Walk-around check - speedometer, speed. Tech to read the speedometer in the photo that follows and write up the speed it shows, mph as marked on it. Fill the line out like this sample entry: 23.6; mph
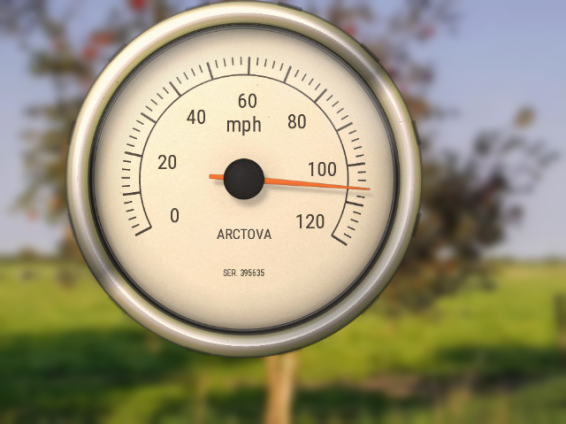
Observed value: 106; mph
